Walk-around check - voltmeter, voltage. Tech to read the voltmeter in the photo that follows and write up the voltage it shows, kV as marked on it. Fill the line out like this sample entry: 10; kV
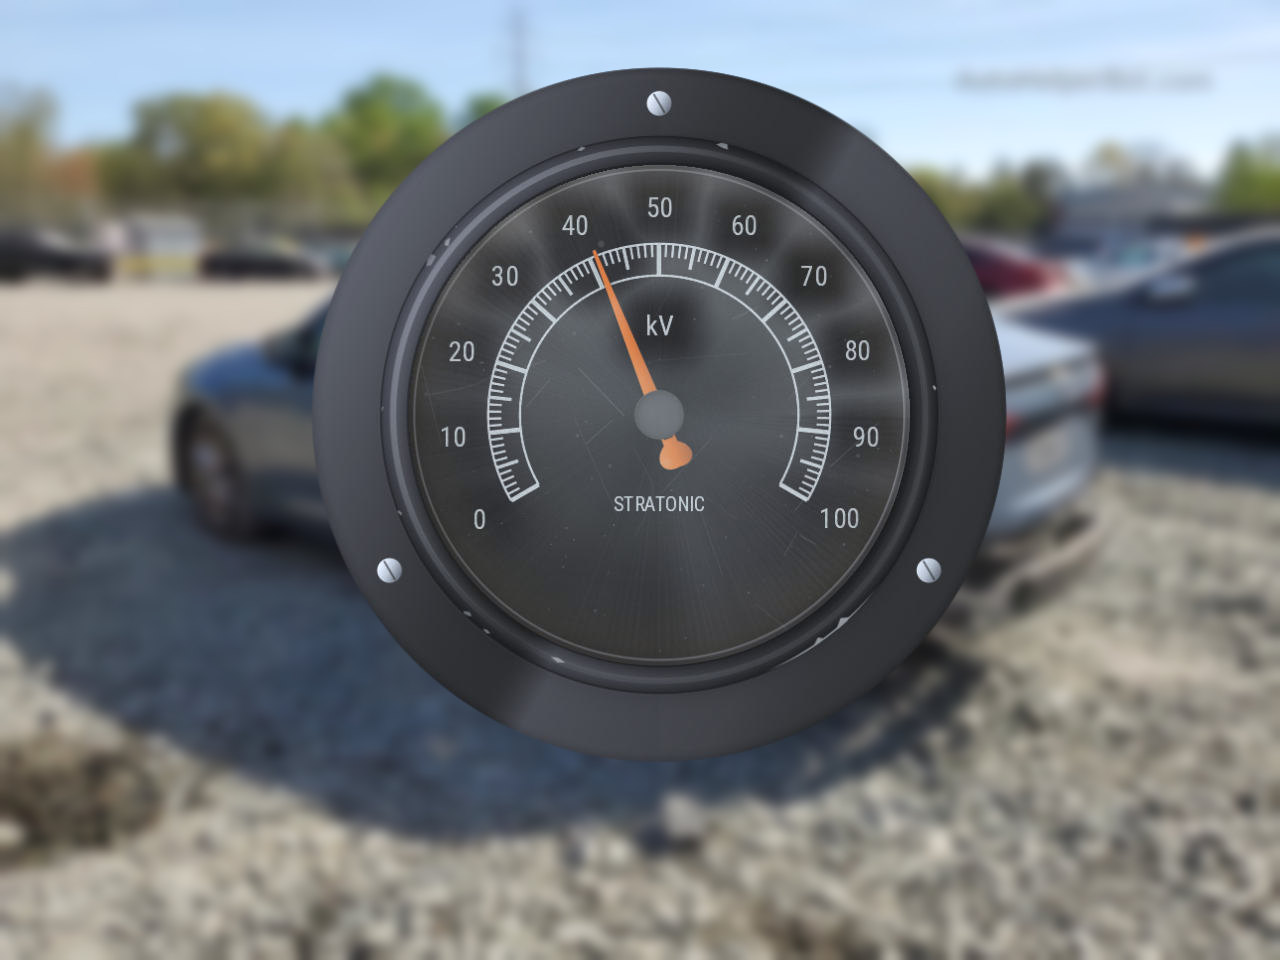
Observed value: 41; kV
